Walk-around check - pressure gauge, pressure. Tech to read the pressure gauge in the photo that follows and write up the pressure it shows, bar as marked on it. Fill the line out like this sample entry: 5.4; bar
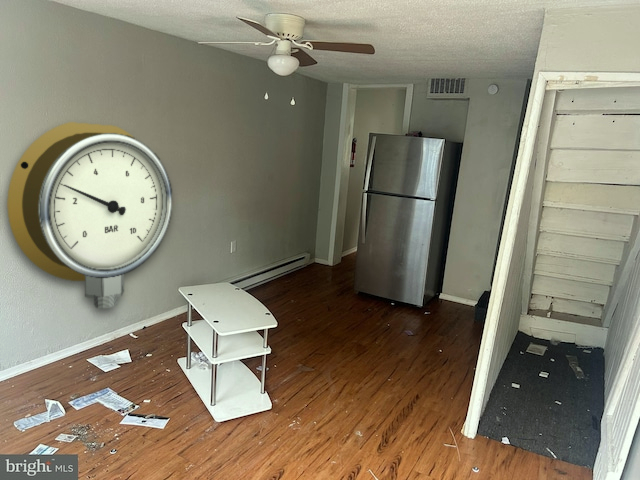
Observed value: 2.5; bar
